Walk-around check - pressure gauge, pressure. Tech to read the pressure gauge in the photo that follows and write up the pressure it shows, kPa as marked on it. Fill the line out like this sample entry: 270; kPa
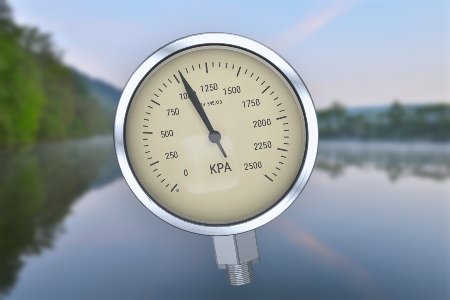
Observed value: 1050; kPa
